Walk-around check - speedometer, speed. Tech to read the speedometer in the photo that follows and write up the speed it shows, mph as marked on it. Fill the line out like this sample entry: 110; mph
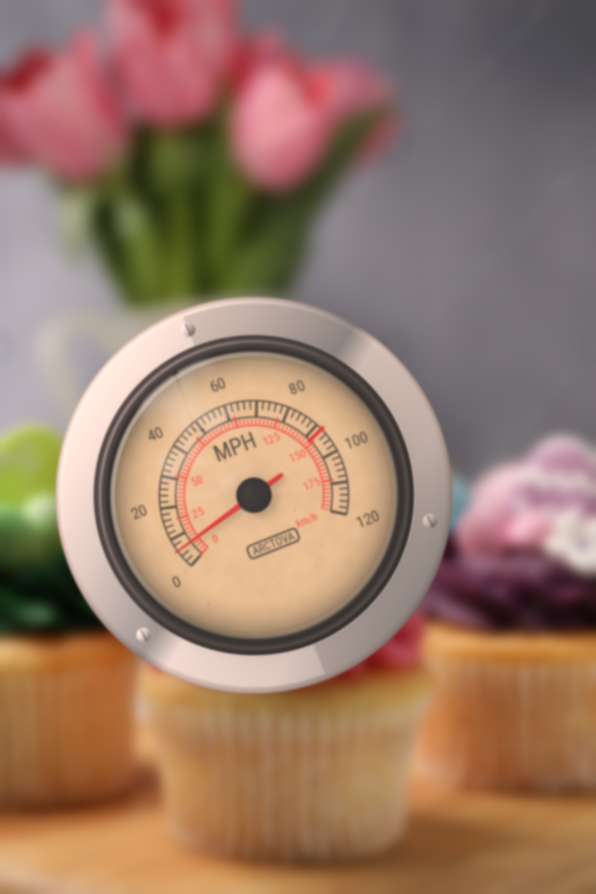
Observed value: 6; mph
